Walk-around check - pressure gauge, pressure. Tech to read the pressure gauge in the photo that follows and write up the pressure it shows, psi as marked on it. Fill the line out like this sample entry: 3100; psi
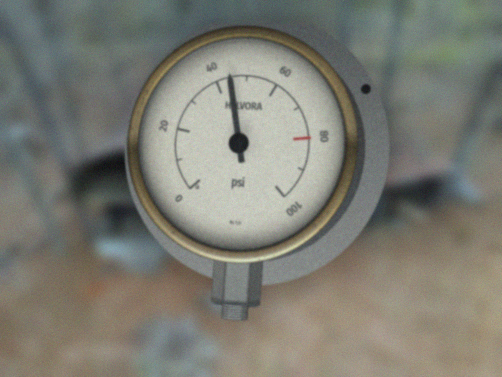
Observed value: 45; psi
